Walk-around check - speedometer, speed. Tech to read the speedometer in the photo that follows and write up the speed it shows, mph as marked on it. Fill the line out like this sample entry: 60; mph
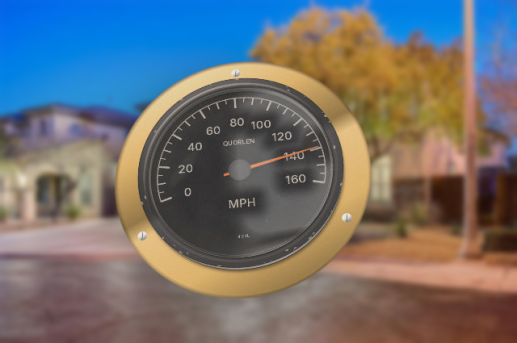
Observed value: 140; mph
